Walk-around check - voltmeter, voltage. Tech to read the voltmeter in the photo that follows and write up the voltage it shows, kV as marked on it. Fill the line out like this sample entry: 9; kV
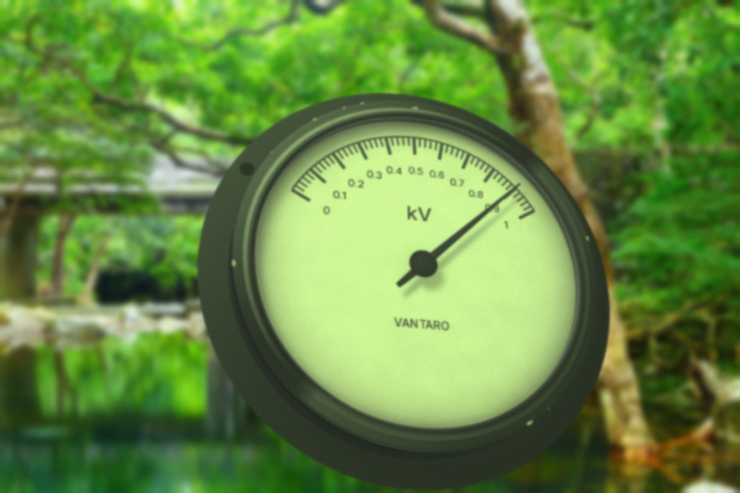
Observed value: 0.9; kV
